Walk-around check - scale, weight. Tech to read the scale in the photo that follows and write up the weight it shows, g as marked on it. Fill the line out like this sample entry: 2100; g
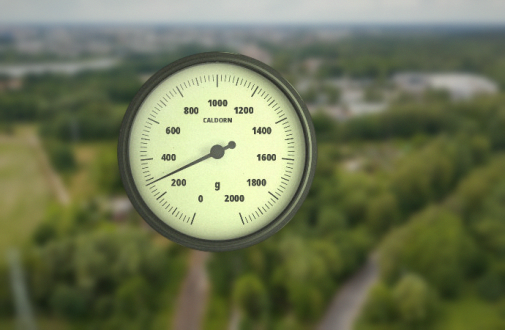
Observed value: 280; g
